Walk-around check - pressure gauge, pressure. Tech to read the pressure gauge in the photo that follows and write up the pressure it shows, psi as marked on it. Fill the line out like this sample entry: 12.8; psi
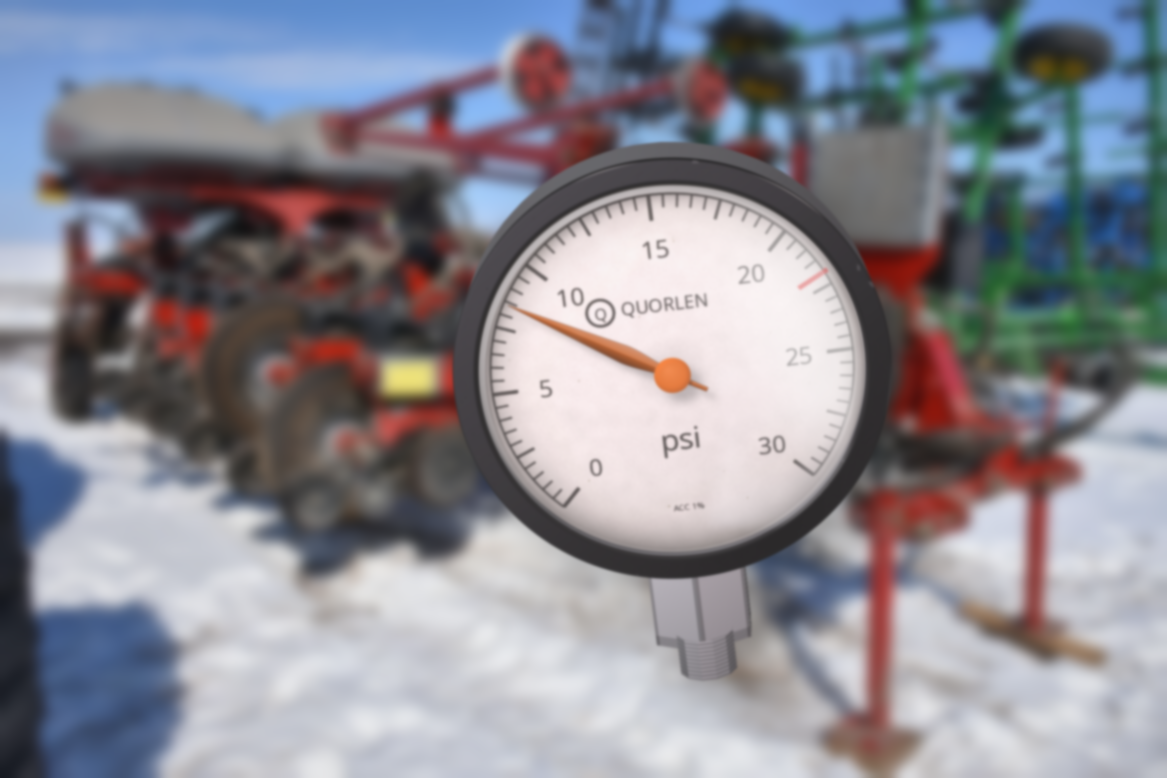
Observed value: 8.5; psi
